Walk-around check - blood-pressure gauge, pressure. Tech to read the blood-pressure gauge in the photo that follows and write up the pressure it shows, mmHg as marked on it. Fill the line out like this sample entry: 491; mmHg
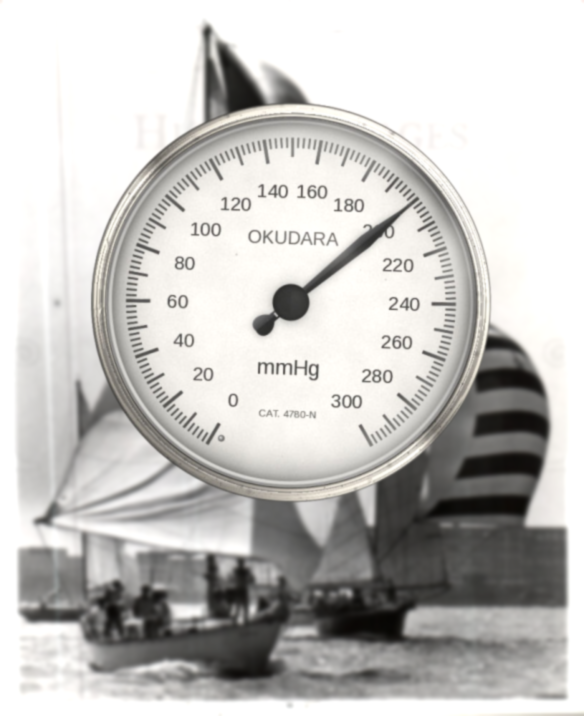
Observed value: 200; mmHg
